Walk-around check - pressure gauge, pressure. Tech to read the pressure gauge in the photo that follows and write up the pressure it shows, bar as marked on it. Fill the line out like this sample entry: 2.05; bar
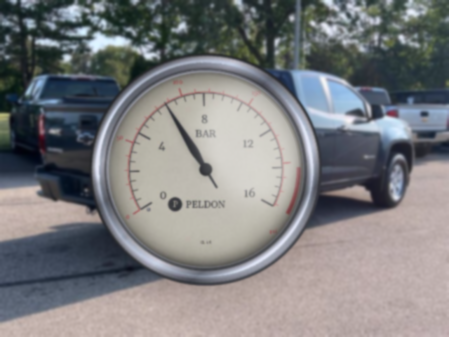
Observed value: 6; bar
